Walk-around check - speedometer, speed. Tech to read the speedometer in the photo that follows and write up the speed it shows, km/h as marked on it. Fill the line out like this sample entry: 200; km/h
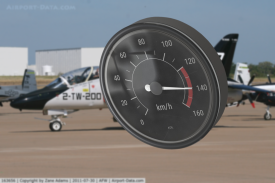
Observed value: 140; km/h
